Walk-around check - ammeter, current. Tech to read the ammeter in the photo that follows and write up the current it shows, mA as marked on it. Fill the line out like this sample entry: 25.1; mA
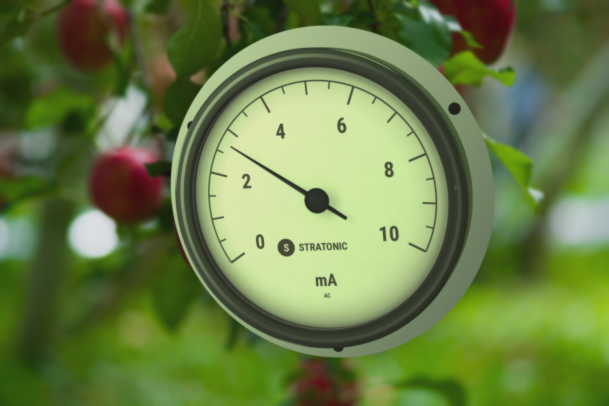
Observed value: 2.75; mA
